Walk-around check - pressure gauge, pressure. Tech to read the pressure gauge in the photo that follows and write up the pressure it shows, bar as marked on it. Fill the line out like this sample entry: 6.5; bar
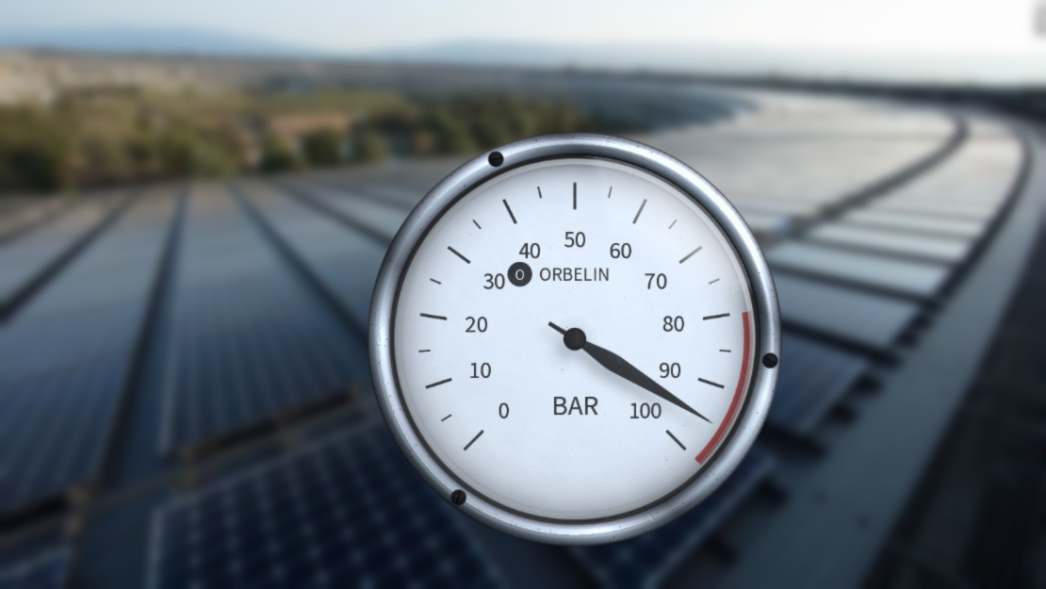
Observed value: 95; bar
